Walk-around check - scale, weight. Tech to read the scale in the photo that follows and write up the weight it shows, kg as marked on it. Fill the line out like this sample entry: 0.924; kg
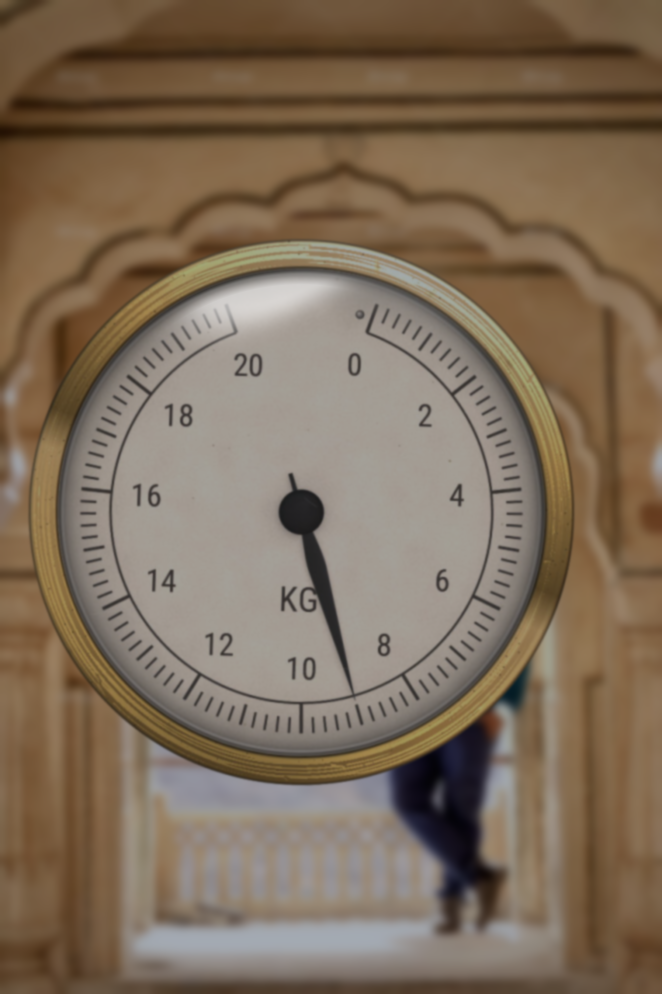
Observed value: 9; kg
